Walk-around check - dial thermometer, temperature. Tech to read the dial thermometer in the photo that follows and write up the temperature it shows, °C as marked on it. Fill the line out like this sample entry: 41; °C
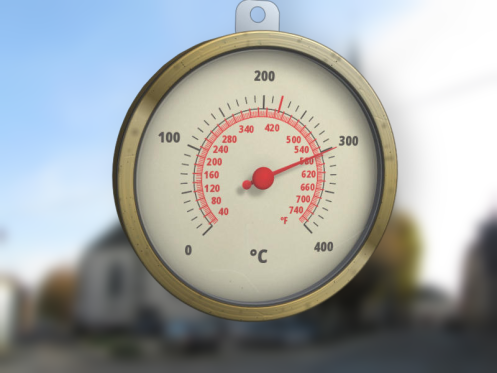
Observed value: 300; °C
